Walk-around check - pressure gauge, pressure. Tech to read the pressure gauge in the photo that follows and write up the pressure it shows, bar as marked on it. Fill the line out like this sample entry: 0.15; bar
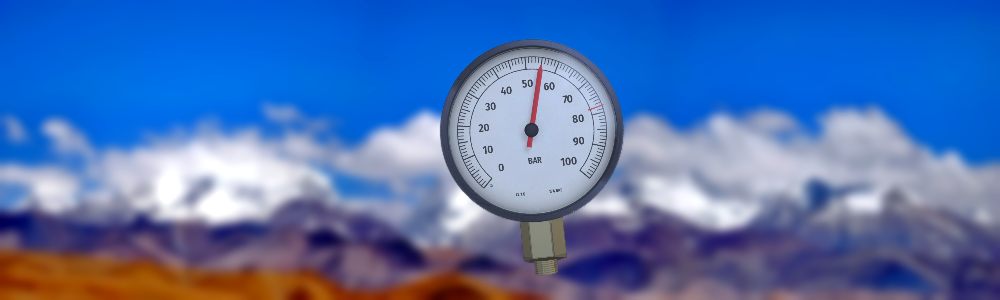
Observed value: 55; bar
